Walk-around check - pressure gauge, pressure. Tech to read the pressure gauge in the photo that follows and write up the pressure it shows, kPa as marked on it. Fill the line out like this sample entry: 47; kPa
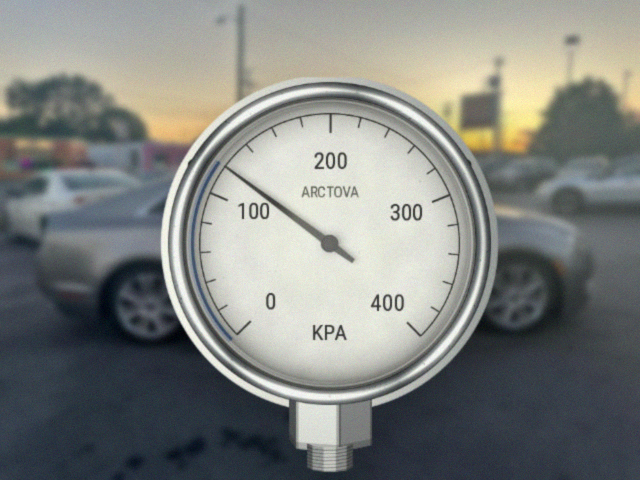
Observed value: 120; kPa
